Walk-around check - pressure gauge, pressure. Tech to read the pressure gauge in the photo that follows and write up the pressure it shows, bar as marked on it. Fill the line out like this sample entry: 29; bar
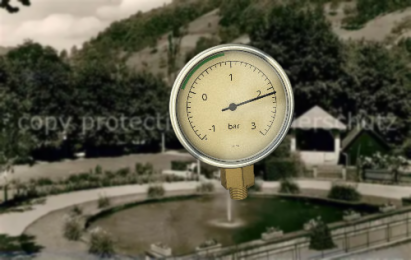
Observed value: 2.1; bar
